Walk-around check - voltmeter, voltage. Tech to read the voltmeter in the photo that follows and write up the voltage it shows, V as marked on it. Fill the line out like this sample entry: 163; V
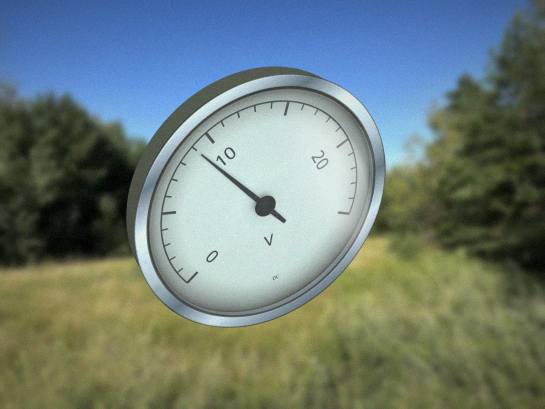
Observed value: 9; V
